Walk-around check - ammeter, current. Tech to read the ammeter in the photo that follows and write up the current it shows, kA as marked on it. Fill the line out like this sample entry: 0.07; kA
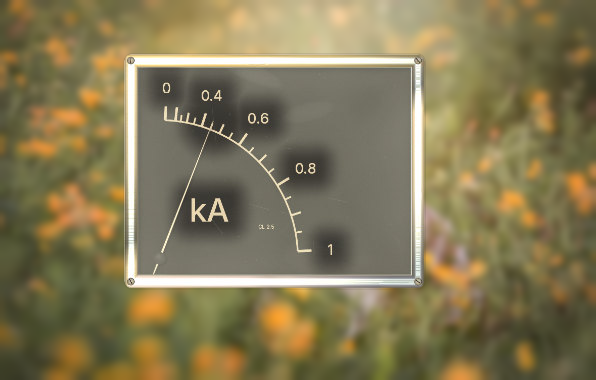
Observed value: 0.45; kA
